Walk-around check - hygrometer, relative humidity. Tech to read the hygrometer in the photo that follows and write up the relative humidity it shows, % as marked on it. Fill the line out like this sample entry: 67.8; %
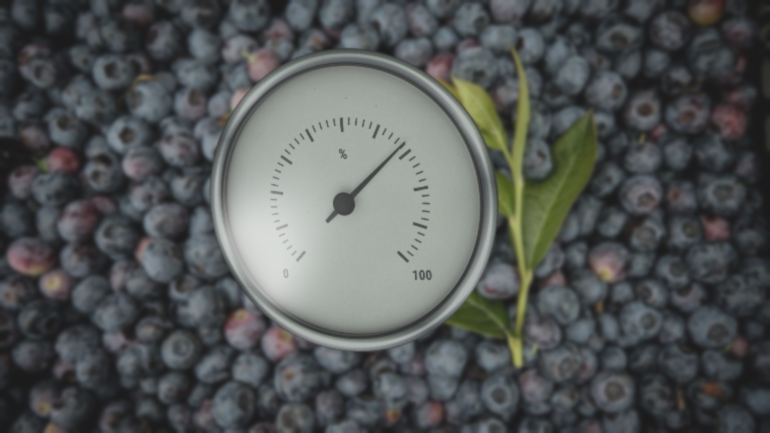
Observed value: 68; %
